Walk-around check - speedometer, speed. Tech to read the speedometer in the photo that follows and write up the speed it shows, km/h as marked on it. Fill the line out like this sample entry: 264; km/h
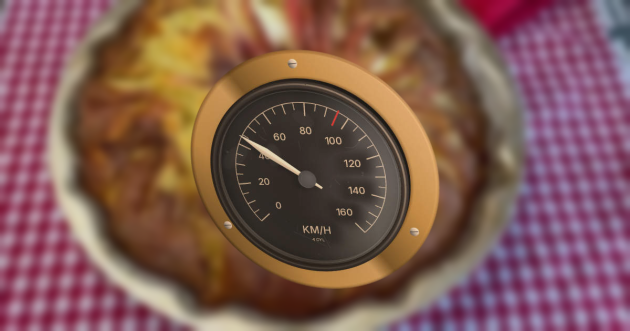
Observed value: 45; km/h
